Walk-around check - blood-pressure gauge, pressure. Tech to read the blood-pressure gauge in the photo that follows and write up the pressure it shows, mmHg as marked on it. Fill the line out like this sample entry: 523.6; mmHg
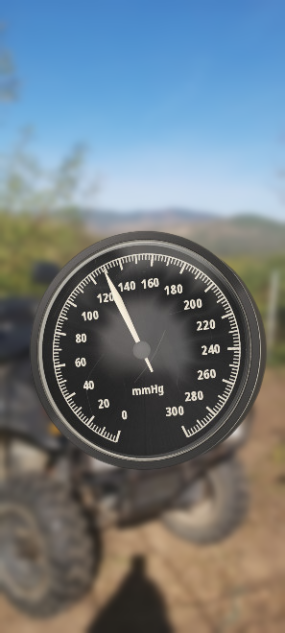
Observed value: 130; mmHg
